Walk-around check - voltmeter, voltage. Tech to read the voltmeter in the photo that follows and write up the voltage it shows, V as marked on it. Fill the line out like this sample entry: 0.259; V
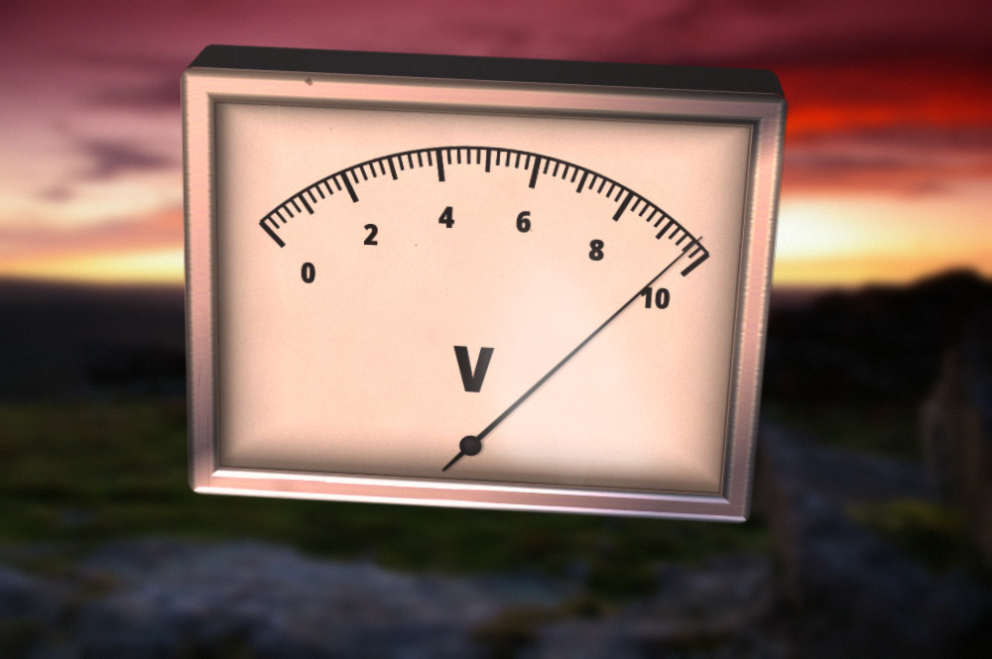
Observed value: 9.6; V
